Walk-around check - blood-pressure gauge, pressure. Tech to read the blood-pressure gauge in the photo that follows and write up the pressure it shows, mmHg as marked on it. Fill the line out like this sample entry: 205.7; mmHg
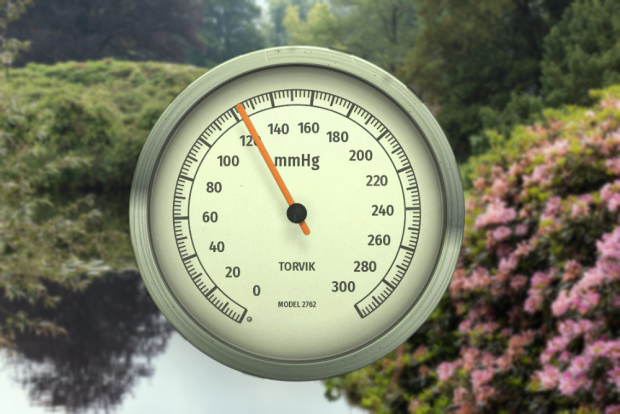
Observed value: 124; mmHg
